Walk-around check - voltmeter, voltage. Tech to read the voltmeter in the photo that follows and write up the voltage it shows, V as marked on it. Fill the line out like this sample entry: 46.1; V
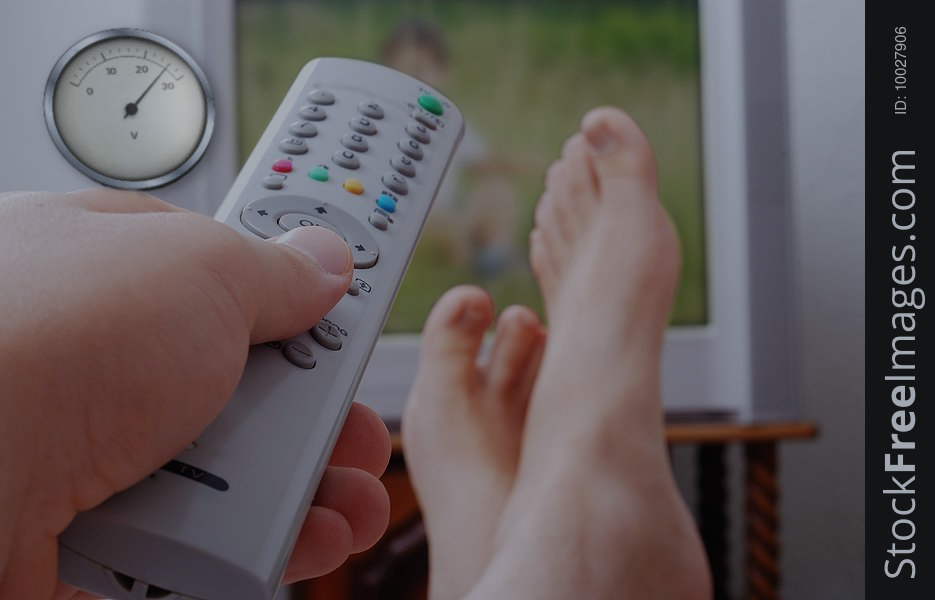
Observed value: 26; V
